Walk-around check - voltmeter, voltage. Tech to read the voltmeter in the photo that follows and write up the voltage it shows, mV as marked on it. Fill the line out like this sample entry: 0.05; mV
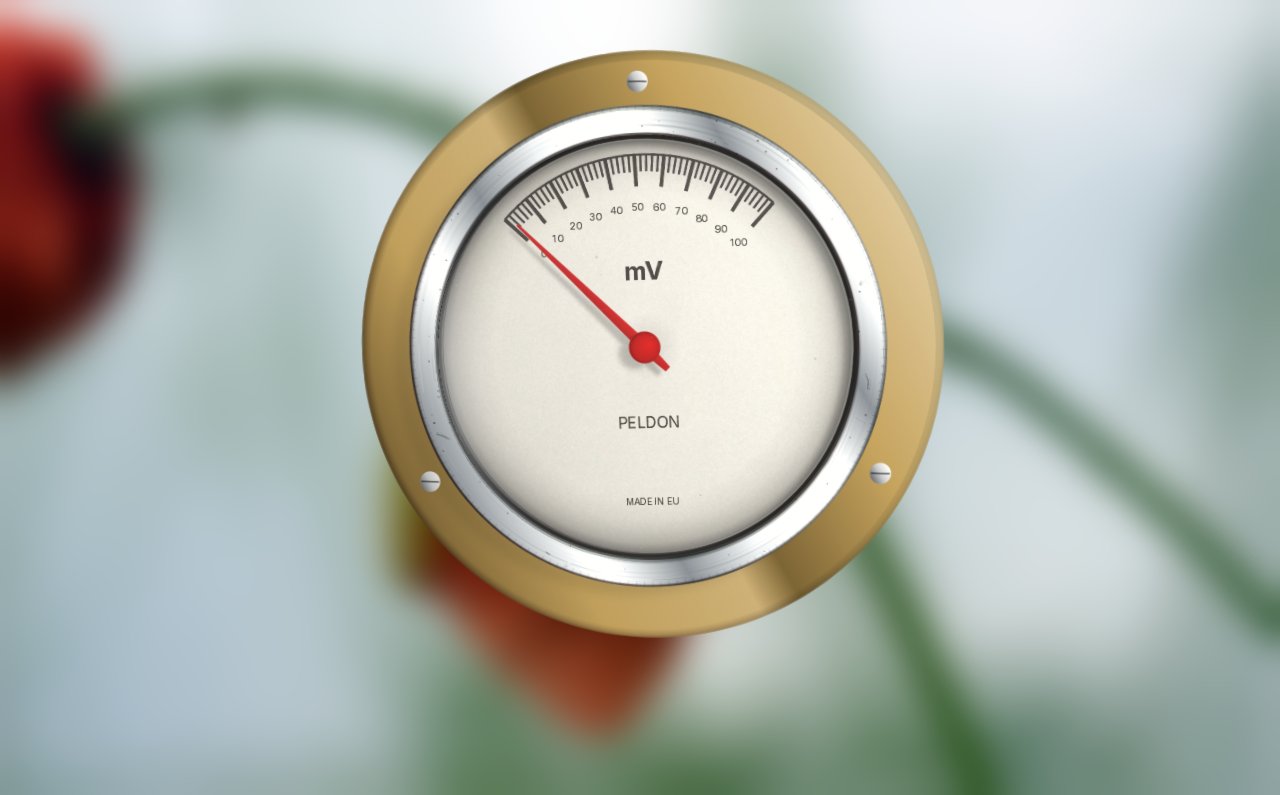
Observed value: 2; mV
